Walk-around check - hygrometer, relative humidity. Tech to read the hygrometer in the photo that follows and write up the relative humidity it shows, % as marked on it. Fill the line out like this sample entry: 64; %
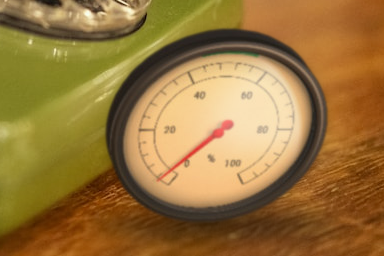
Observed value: 4; %
